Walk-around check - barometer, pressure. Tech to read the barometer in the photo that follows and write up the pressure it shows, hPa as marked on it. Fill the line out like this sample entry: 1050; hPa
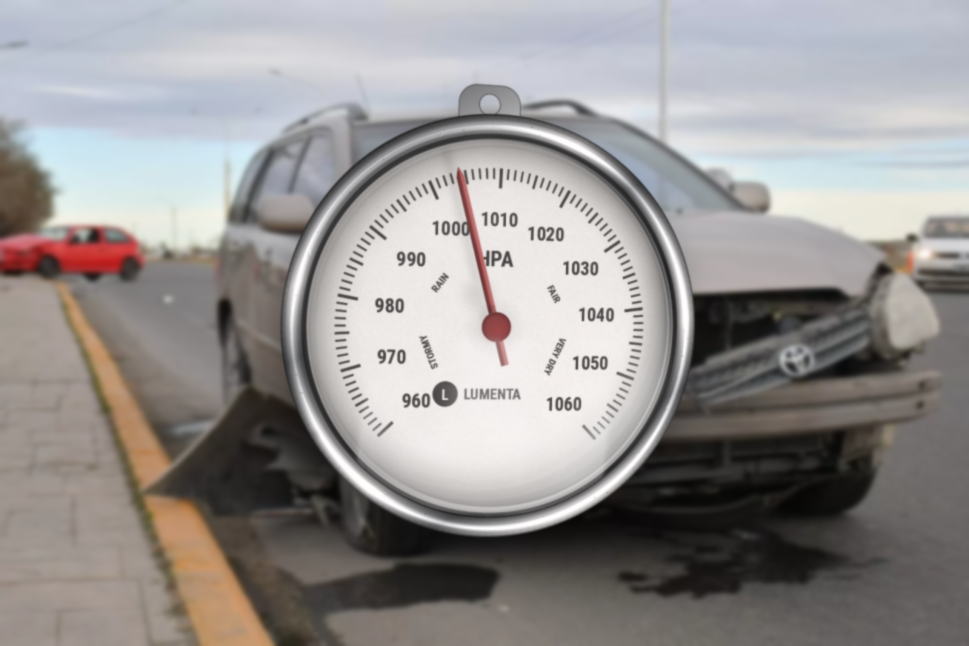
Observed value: 1004; hPa
